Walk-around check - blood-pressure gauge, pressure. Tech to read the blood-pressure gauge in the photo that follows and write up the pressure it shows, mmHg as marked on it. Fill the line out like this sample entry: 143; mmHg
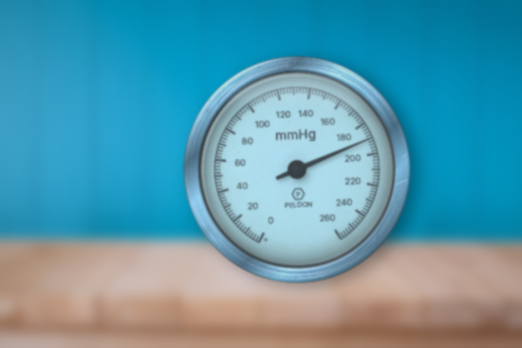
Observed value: 190; mmHg
